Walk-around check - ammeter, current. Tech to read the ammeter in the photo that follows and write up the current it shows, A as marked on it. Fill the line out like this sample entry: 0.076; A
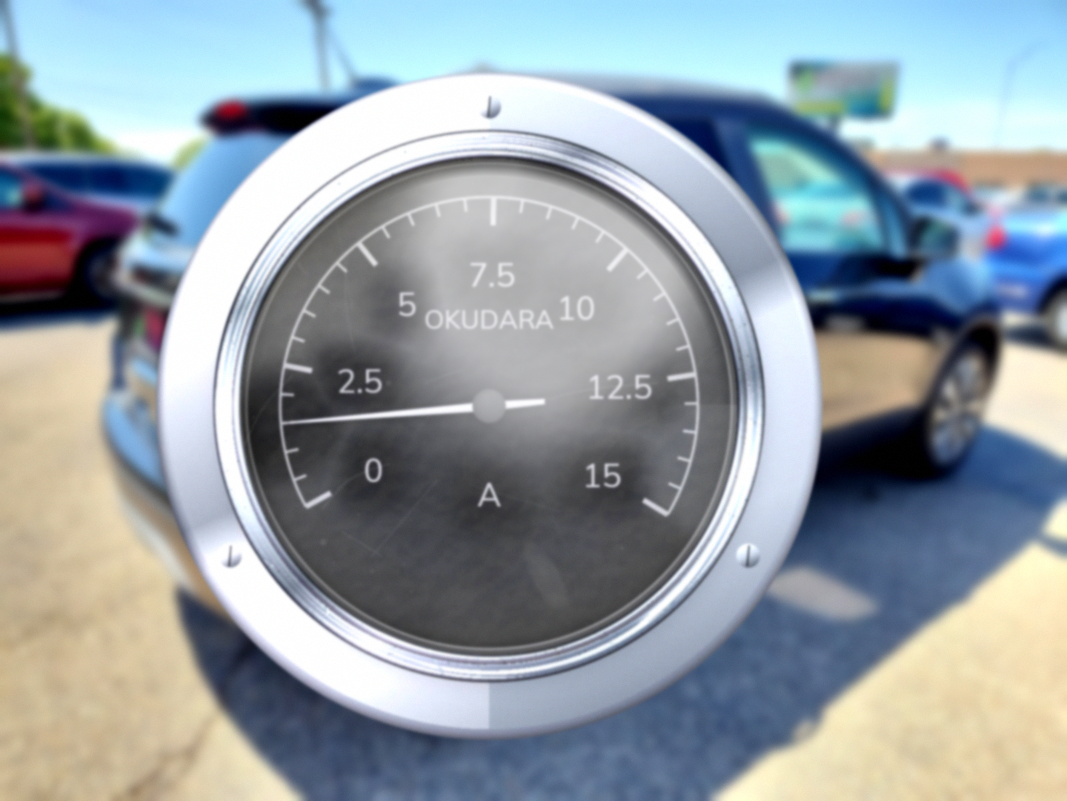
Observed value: 1.5; A
